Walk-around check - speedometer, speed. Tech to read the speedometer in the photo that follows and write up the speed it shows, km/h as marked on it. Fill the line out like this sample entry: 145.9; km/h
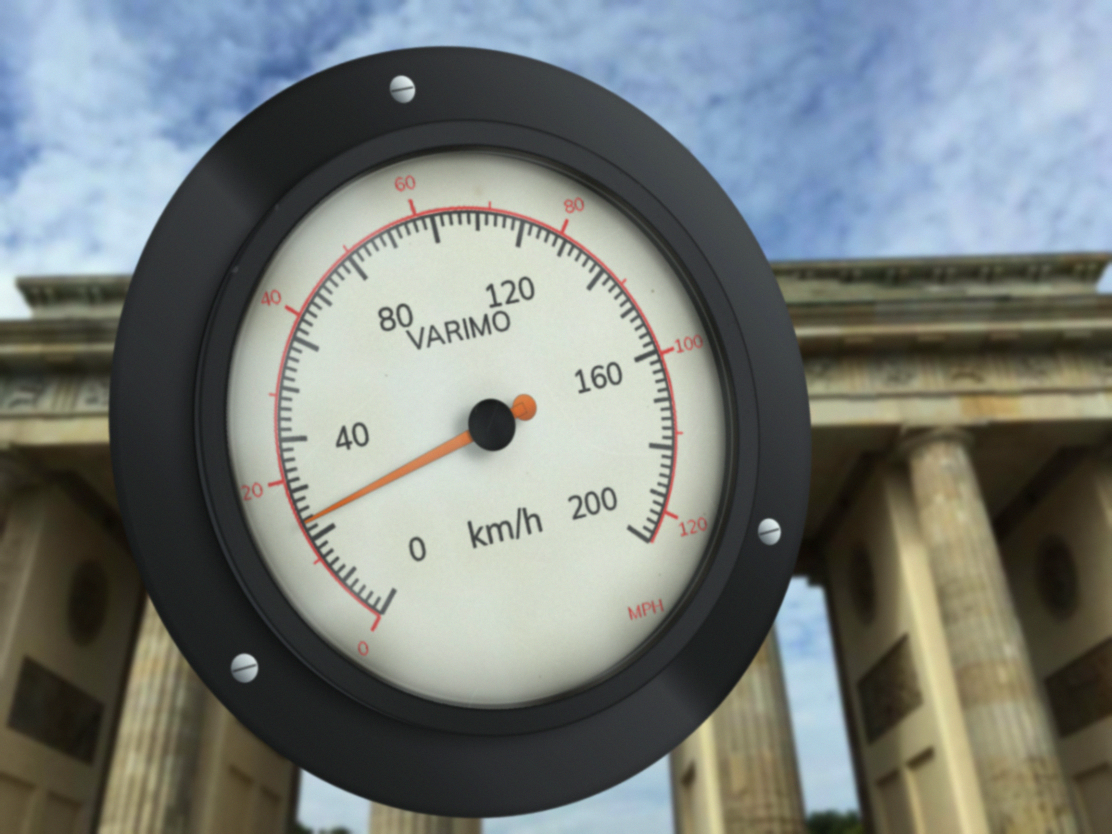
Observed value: 24; km/h
